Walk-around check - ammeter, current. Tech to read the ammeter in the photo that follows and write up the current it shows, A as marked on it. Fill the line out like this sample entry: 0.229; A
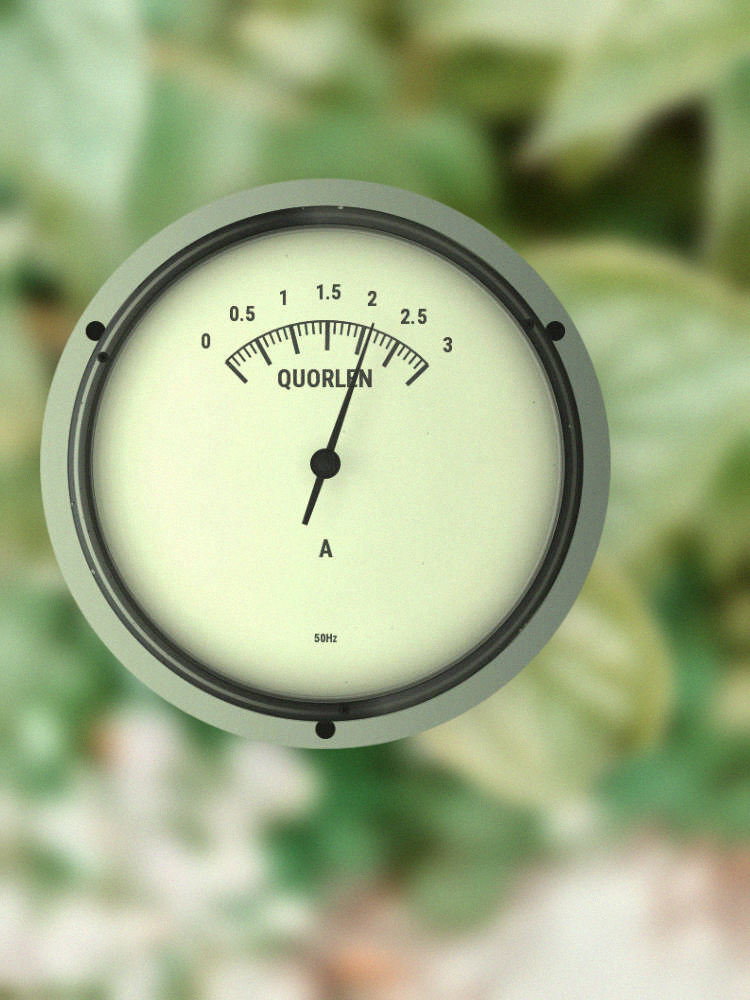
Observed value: 2.1; A
